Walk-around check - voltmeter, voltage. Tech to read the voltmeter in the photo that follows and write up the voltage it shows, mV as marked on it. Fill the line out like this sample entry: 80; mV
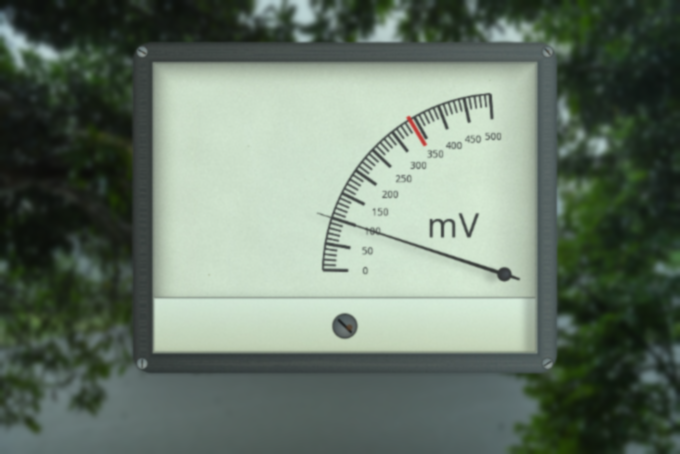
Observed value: 100; mV
